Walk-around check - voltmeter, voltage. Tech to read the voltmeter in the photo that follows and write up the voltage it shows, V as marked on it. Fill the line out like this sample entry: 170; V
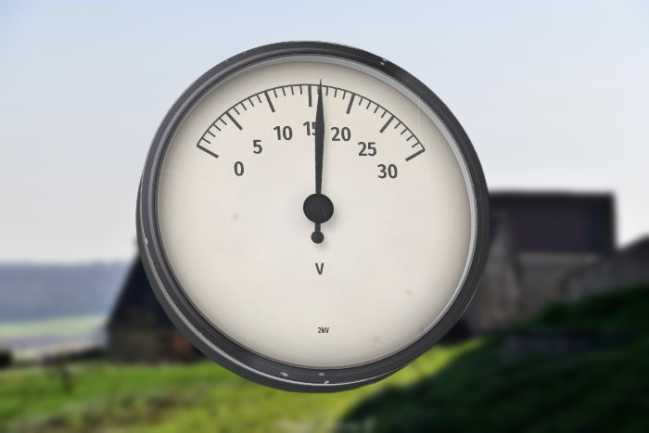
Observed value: 16; V
